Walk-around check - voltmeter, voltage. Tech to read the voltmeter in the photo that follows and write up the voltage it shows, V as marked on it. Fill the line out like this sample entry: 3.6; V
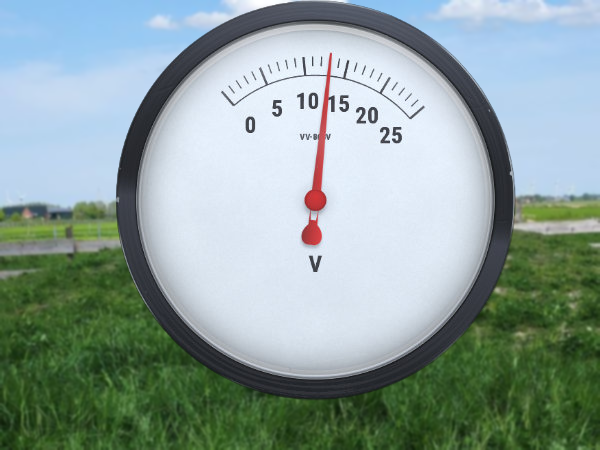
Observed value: 13; V
